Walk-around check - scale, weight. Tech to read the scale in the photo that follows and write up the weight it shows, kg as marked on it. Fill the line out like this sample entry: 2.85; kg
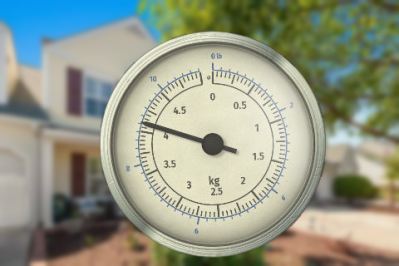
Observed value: 4.1; kg
